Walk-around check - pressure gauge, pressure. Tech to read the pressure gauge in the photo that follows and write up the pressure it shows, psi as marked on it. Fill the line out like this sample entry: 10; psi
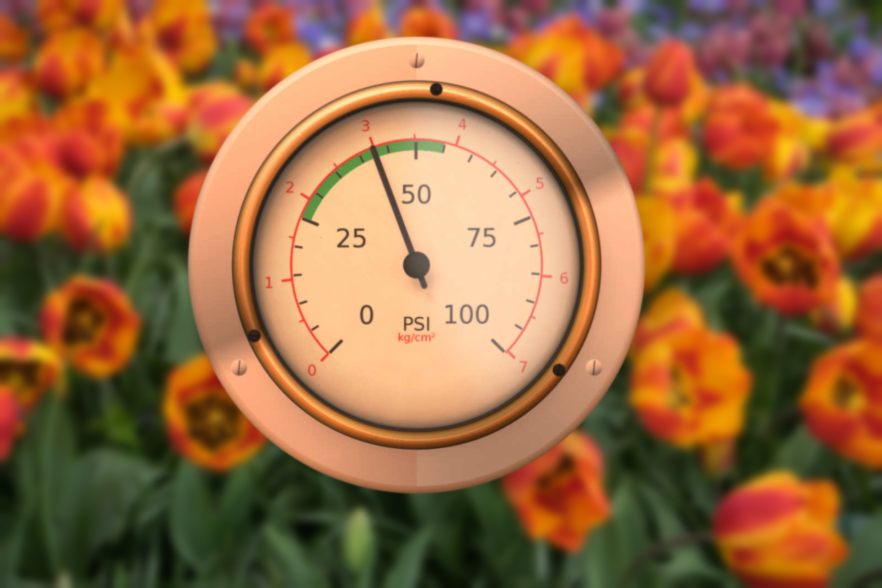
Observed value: 42.5; psi
